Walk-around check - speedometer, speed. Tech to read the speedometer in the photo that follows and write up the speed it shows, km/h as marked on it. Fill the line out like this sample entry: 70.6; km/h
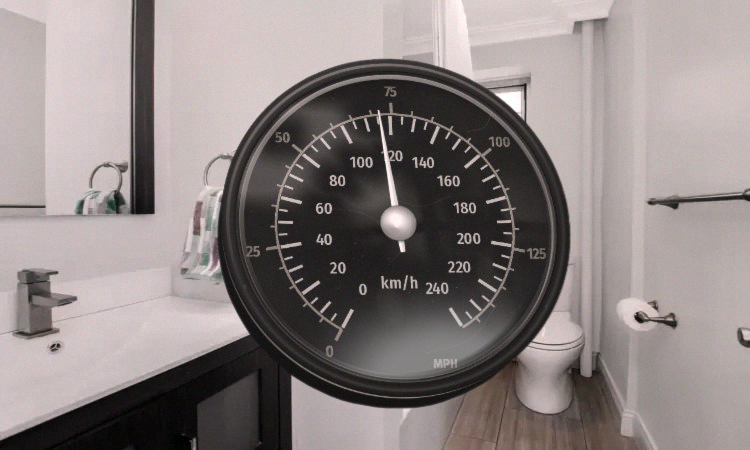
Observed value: 115; km/h
